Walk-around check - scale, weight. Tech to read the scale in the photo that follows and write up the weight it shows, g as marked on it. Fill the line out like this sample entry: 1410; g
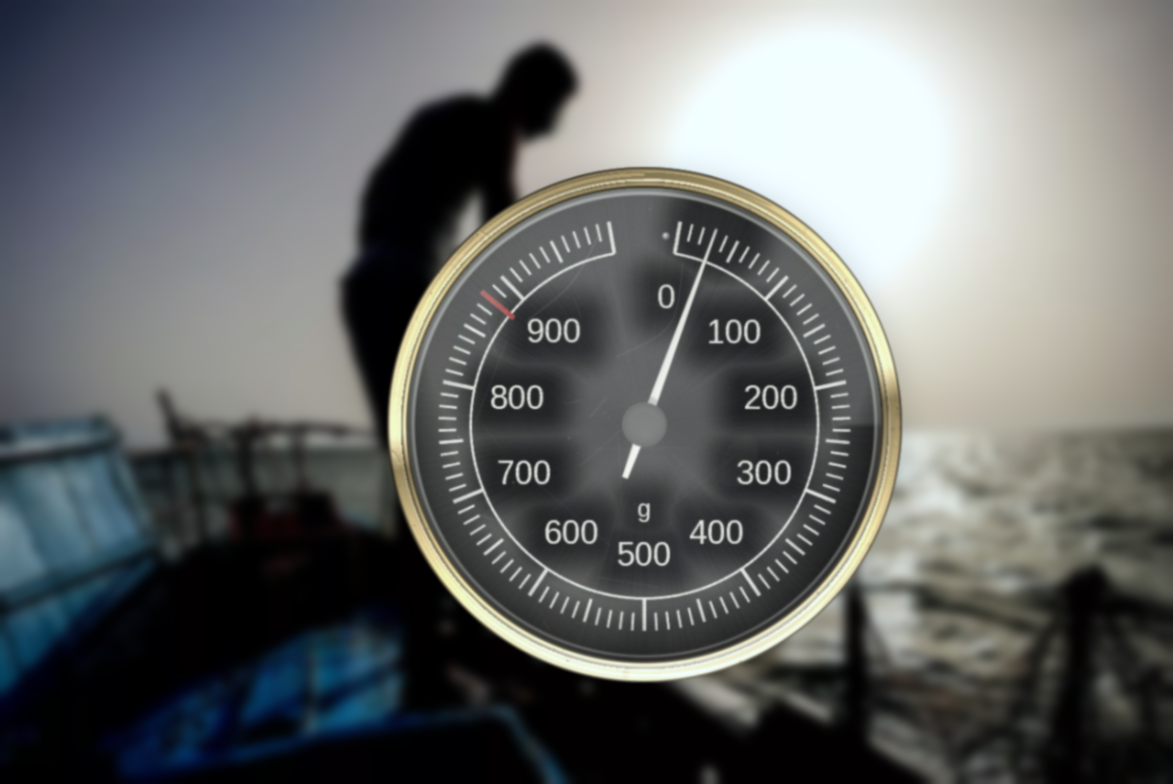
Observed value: 30; g
